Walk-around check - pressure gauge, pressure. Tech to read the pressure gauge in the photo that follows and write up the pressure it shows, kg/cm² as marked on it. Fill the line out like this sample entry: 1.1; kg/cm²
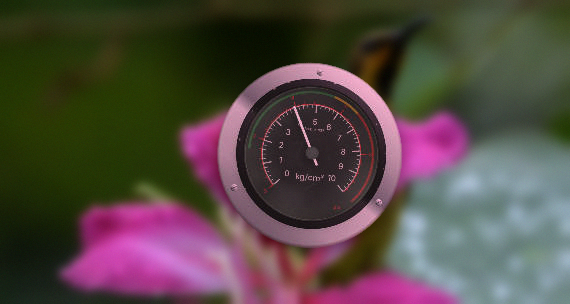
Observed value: 4; kg/cm²
